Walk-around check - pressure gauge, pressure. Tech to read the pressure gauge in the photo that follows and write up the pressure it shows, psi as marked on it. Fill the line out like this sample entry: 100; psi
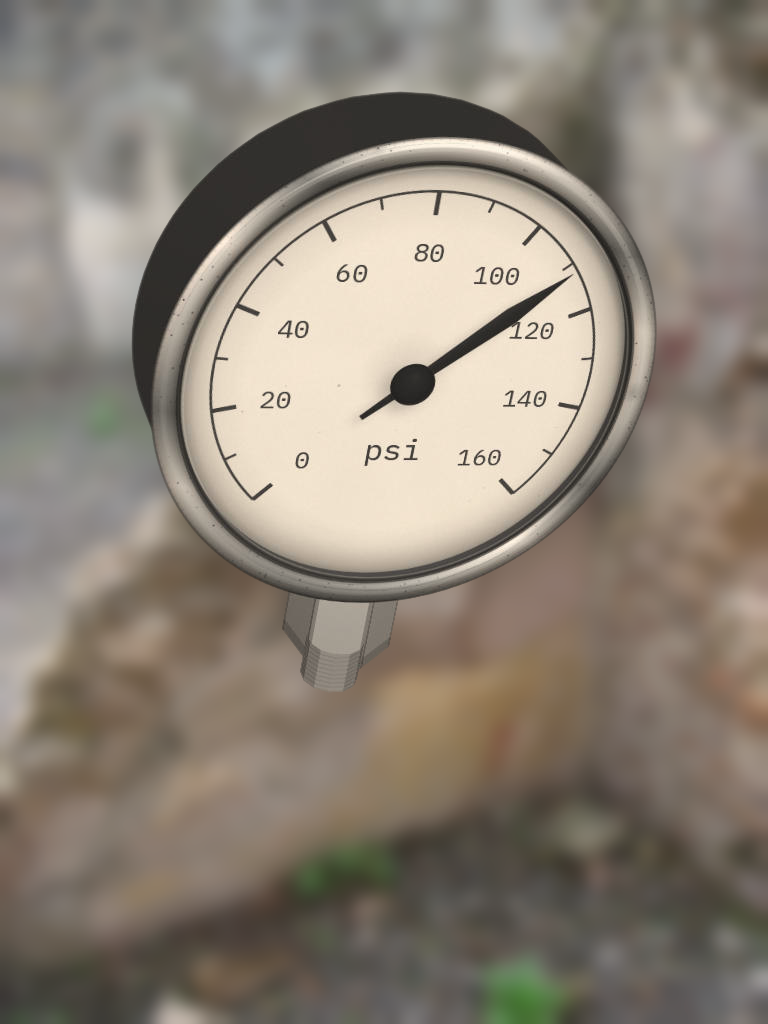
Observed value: 110; psi
